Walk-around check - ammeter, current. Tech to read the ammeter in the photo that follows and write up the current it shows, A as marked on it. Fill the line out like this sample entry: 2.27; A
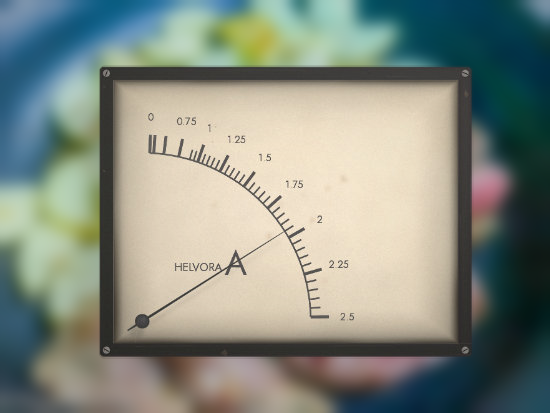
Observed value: 1.95; A
